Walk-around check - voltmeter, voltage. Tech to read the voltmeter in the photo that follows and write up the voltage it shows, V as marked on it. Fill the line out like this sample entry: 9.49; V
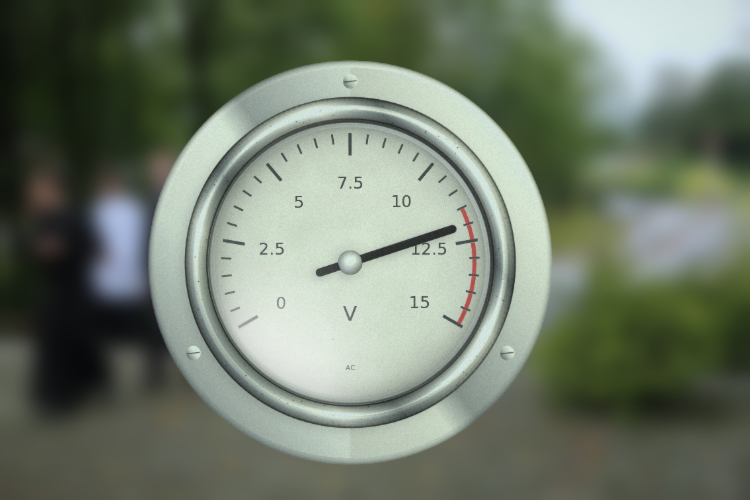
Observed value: 12; V
